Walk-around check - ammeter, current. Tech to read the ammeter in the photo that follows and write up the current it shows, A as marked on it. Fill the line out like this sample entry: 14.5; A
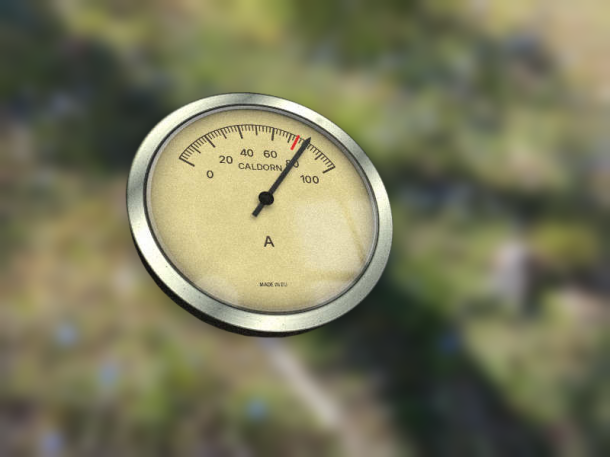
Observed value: 80; A
